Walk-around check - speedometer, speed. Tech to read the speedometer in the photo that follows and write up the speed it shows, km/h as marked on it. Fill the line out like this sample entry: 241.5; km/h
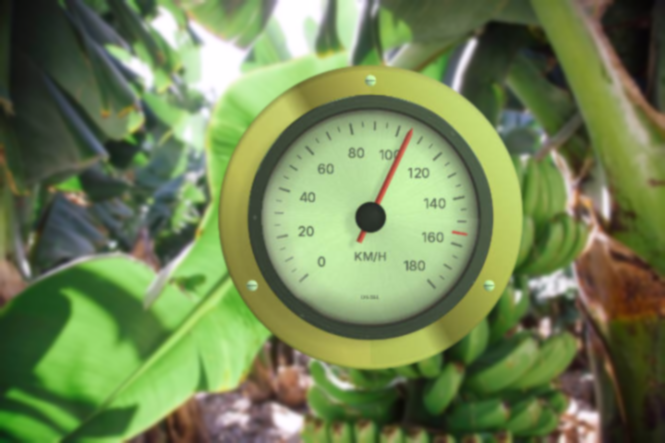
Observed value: 105; km/h
